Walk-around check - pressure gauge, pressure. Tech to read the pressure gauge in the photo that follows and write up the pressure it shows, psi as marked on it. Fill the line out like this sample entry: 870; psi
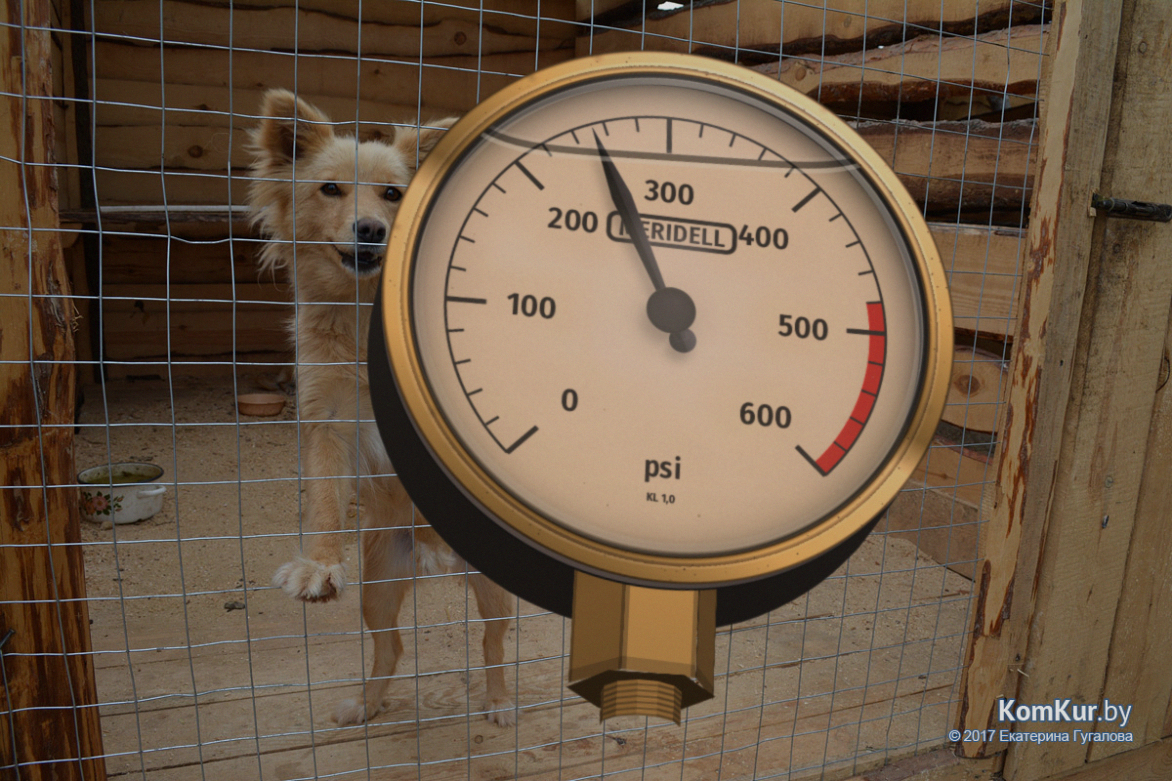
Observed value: 250; psi
